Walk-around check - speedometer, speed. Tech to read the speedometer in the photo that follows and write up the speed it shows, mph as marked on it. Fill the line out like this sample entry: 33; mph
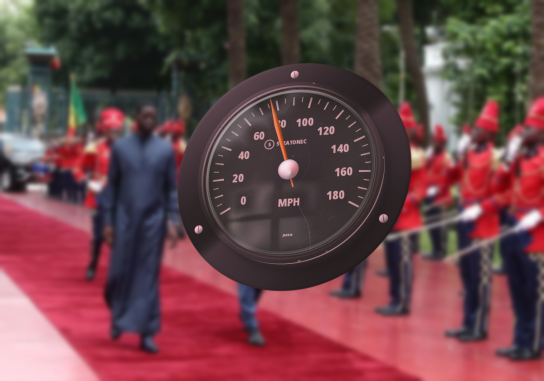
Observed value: 77.5; mph
